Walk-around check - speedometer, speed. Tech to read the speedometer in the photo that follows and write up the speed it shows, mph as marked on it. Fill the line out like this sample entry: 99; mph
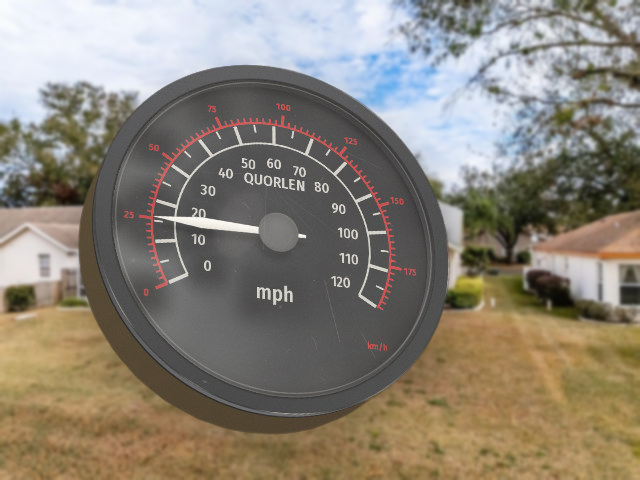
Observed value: 15; mph
